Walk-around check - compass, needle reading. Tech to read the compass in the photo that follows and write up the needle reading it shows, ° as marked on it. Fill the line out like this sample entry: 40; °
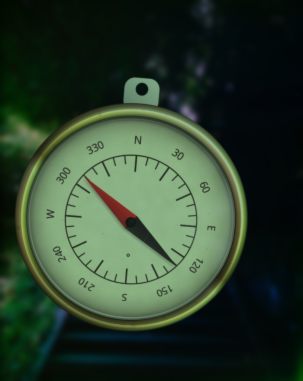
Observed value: 310; °
